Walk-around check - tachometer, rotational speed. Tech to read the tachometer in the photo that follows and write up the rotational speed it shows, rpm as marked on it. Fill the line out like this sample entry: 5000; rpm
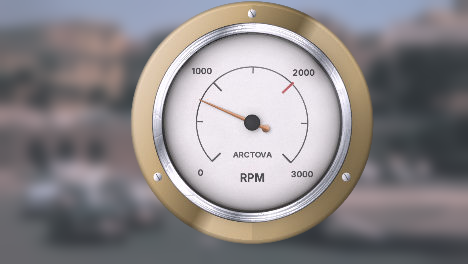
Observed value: 750; rpm
